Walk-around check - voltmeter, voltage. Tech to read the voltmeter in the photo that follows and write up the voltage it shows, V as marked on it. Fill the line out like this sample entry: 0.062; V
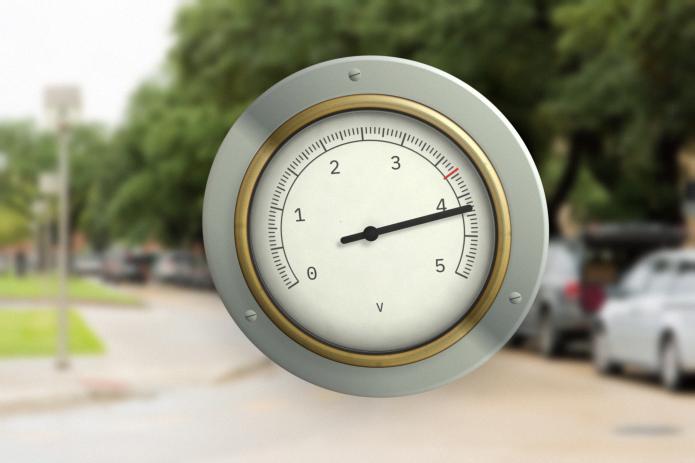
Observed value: 4.15; V
